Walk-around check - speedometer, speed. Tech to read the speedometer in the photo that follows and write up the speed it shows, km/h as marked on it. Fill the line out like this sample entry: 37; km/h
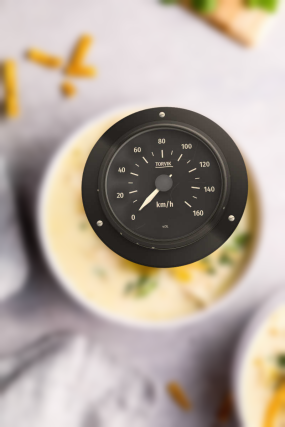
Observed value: 0; km/h
